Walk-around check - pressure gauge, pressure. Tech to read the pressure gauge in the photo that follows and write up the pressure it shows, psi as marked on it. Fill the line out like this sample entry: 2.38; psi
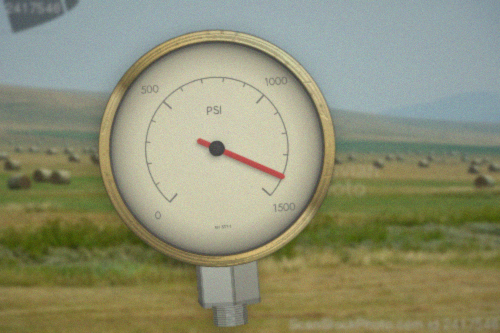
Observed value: 1400; psi
